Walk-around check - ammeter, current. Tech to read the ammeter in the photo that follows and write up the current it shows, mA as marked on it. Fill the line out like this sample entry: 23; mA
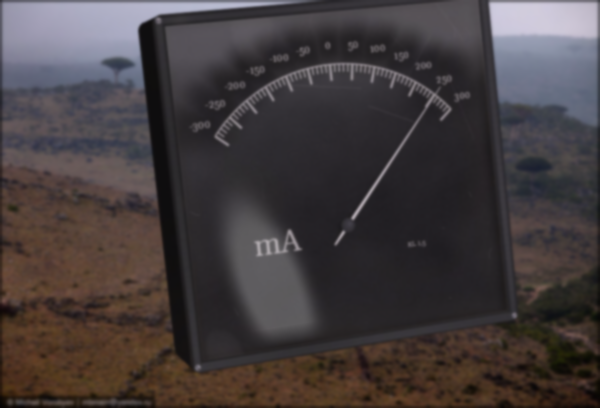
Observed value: 250; mA
